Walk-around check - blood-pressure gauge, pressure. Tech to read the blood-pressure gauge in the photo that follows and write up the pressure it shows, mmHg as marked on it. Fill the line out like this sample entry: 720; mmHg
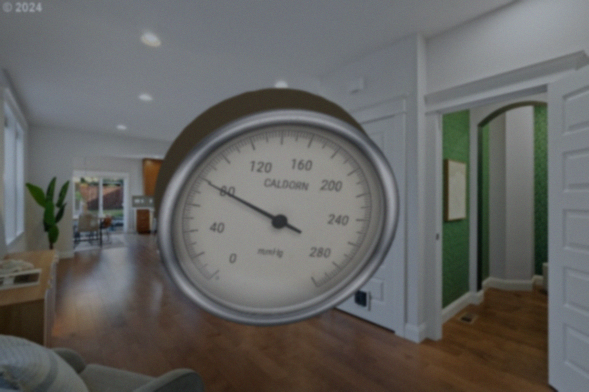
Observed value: 80; mmHg
